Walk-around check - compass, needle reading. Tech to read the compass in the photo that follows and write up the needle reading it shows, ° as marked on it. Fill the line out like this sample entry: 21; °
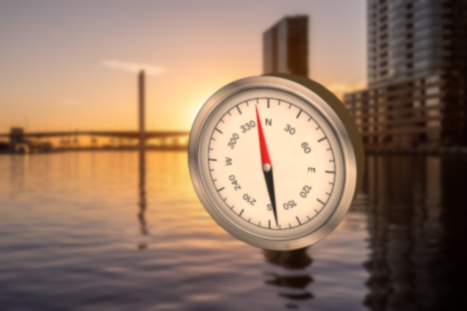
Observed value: 350; °
